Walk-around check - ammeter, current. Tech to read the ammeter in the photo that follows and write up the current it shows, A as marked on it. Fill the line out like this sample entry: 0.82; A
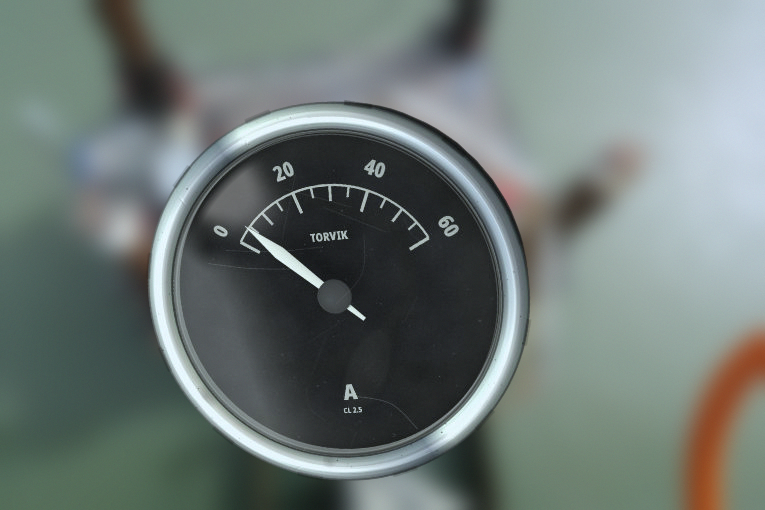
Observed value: 5; A
